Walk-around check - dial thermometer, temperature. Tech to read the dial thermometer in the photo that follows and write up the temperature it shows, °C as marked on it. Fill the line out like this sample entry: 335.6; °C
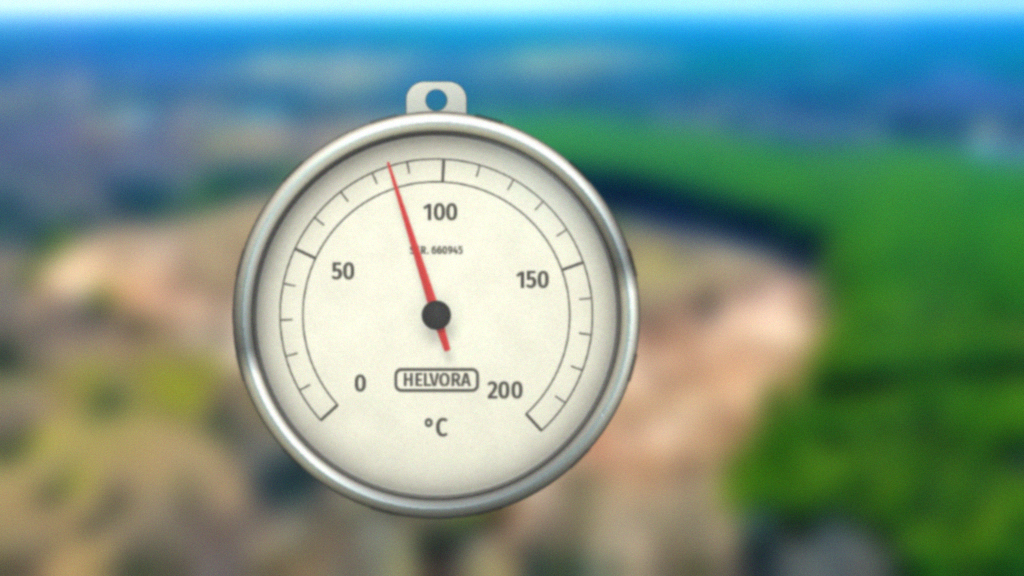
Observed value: 85; °C
